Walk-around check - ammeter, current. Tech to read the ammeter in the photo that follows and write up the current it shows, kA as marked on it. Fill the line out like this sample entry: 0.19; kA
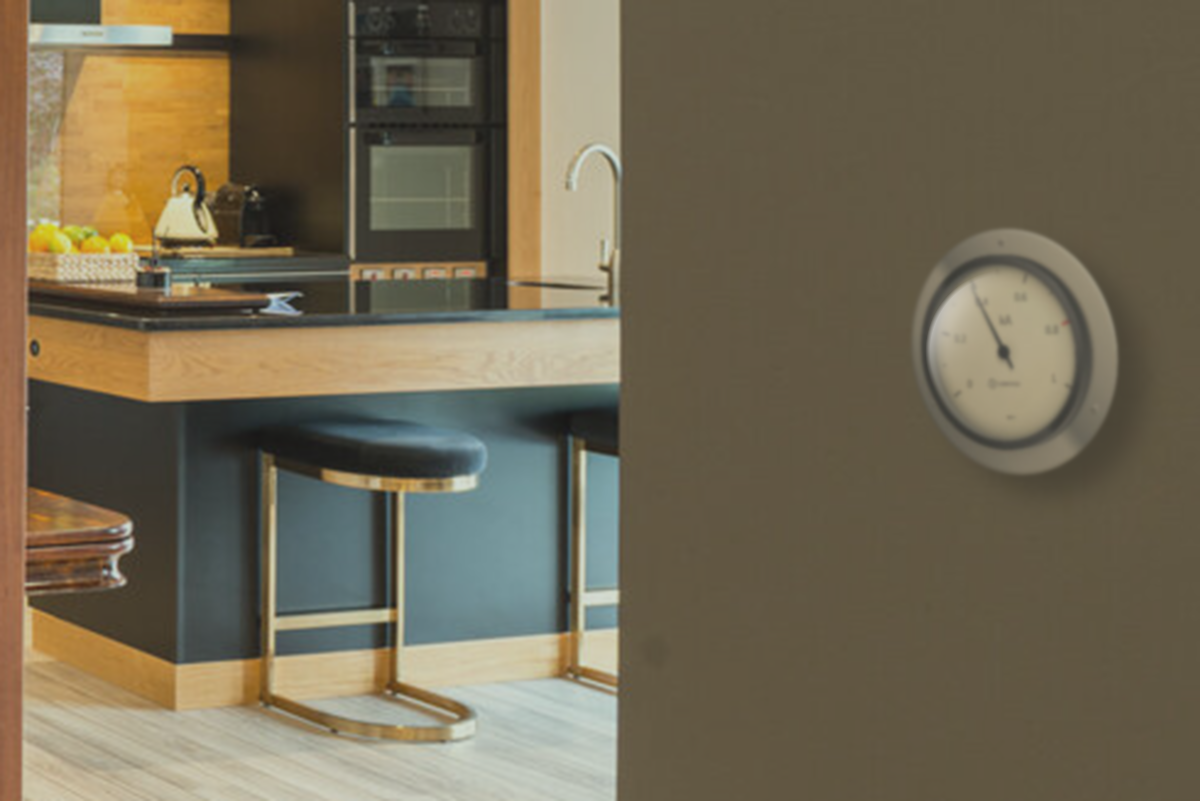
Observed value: 0.4; kA
